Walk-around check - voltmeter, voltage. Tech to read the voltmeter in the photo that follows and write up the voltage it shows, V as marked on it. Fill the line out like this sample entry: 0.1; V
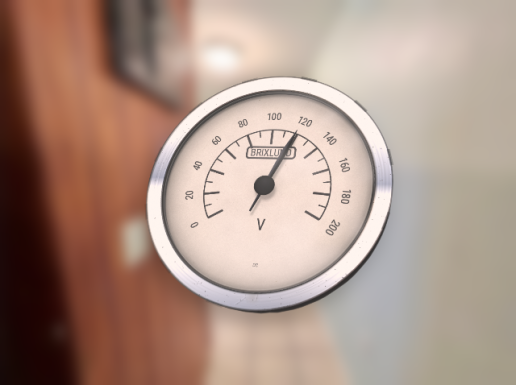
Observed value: 120; V
